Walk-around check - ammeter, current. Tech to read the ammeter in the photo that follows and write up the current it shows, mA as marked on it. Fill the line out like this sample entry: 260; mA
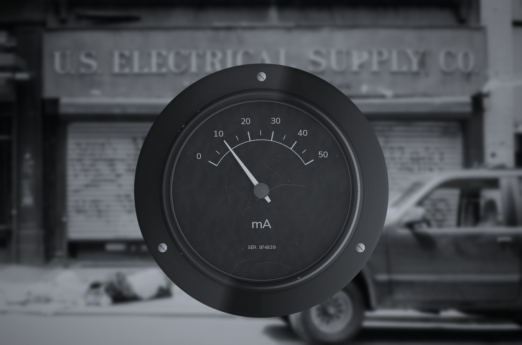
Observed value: 10; mA
